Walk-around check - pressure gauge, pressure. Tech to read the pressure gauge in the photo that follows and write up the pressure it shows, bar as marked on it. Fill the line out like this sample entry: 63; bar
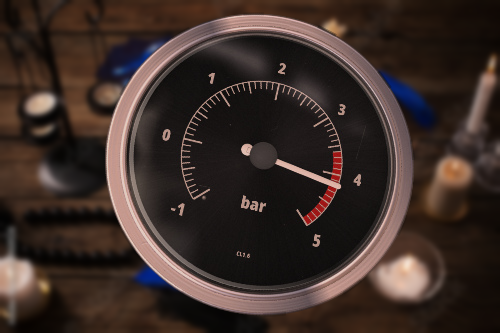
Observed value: 4.2; bar
